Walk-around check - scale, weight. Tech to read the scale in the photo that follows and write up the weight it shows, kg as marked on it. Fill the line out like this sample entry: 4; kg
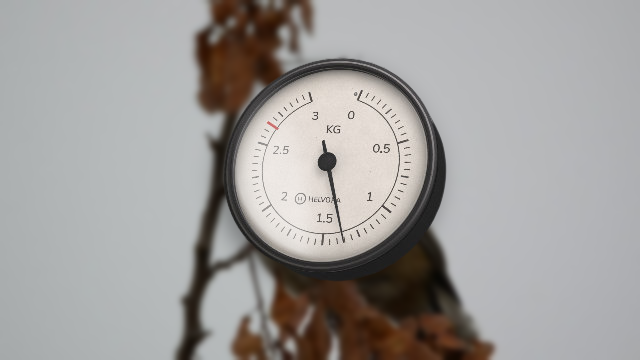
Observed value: 1.35; kg
